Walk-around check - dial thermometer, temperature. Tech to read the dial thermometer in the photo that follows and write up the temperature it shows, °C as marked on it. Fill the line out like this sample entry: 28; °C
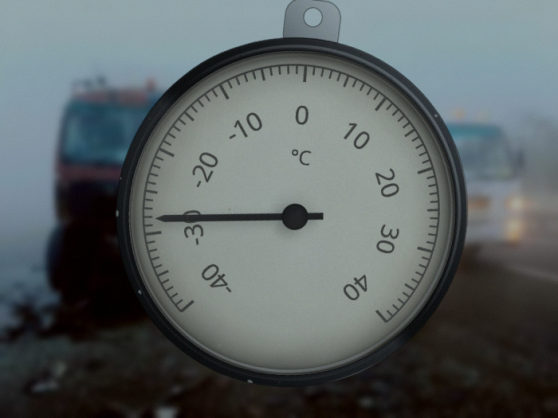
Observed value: -28; °C
